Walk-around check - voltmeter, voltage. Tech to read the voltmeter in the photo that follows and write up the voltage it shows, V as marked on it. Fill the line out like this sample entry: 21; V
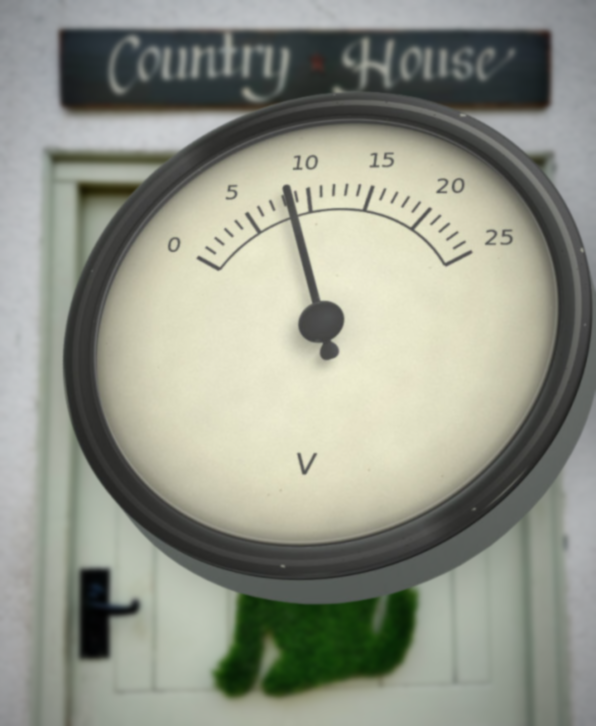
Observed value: 8.5; V
